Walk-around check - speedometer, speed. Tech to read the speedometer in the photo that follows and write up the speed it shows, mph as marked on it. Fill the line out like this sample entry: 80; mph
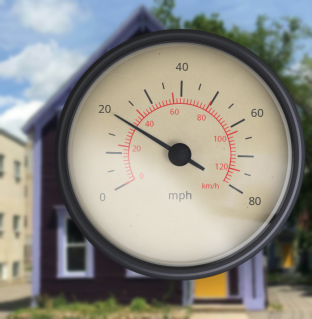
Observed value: 20; mph
